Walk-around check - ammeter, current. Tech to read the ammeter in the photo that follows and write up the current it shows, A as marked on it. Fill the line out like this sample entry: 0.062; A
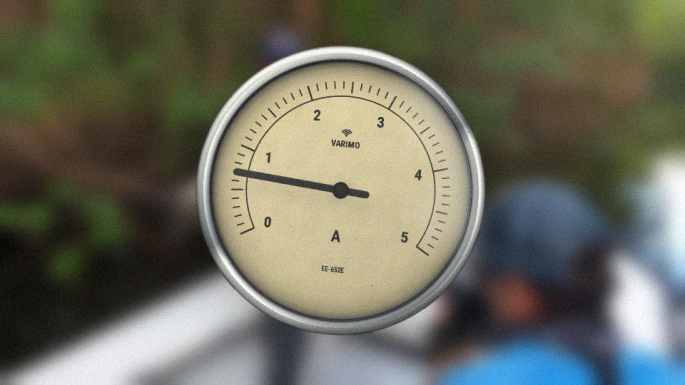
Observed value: 0.7; A
